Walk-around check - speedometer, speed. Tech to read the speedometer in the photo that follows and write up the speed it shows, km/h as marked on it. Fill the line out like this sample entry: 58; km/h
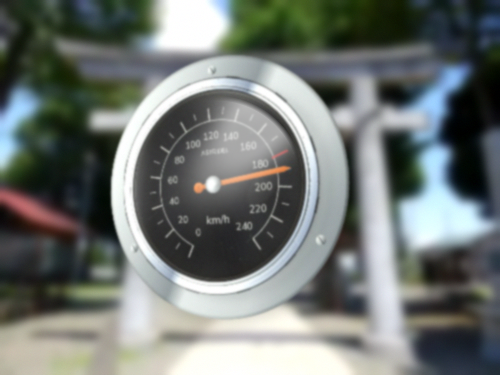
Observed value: 190; km/h
